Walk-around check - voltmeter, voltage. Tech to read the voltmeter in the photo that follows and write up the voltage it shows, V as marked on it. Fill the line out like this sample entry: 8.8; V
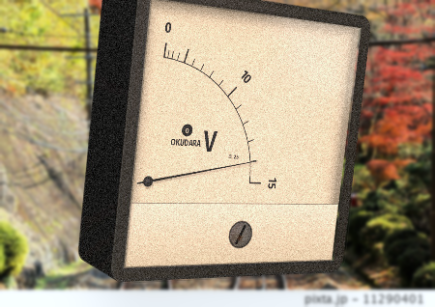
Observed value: 14; V
